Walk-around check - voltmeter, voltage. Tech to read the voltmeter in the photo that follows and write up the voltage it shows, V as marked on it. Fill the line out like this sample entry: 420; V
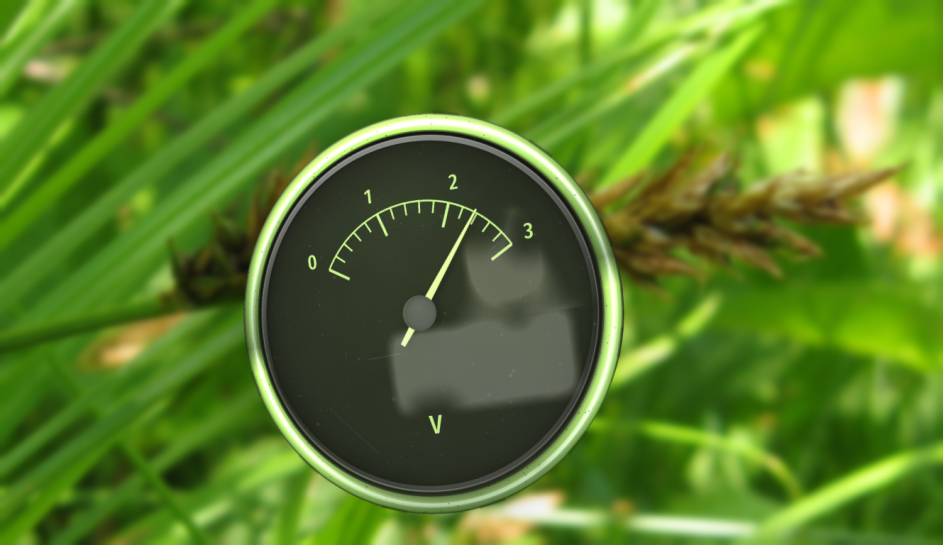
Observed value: 2.4; V
